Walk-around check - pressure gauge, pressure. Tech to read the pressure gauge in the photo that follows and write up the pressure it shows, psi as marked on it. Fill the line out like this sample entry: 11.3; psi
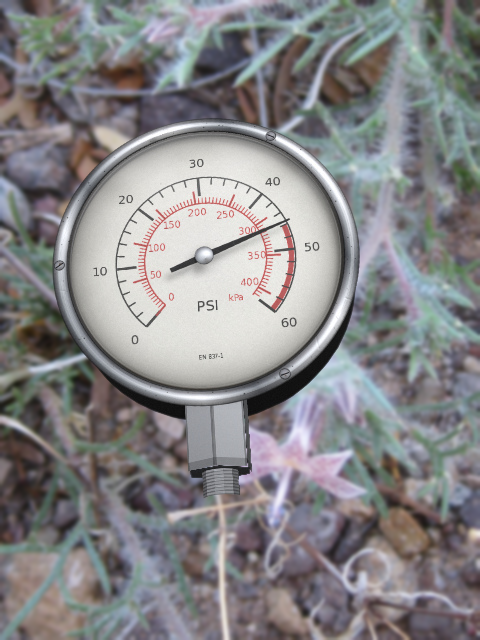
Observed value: 46; psi
